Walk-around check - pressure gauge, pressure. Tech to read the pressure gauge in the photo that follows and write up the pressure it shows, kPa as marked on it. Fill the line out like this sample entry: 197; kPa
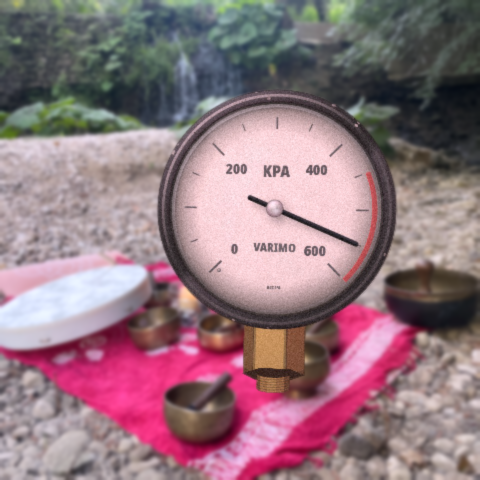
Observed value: 550; kPa
